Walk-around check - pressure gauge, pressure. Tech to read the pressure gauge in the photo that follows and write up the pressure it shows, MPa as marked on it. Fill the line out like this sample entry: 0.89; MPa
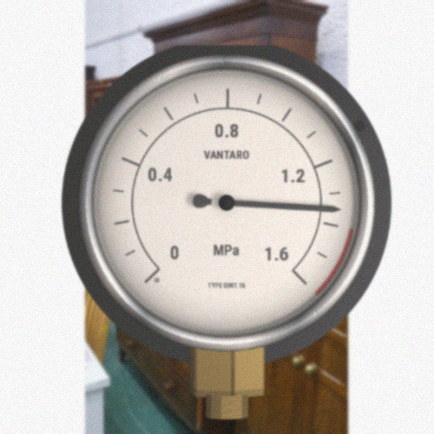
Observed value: 1.35; MPa
